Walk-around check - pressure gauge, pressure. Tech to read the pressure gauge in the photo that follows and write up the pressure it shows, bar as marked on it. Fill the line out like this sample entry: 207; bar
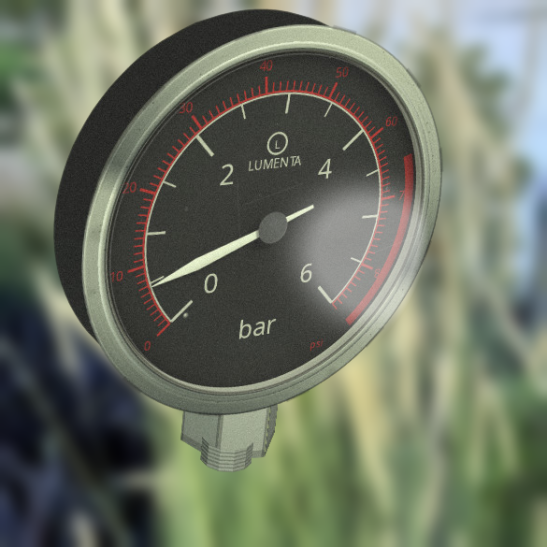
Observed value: 0.5; bar
